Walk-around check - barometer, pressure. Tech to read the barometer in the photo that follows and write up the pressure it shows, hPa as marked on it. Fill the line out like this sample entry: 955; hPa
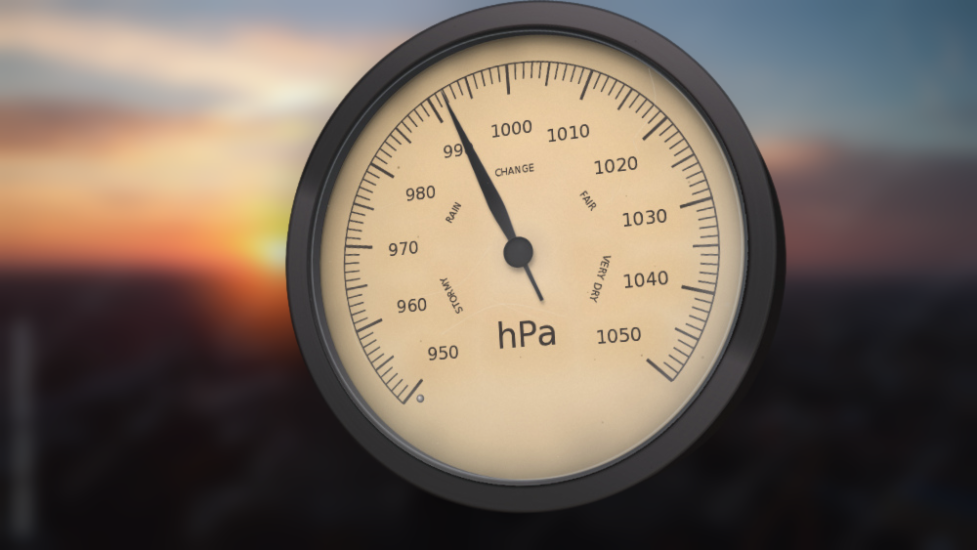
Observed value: 992; hPa
